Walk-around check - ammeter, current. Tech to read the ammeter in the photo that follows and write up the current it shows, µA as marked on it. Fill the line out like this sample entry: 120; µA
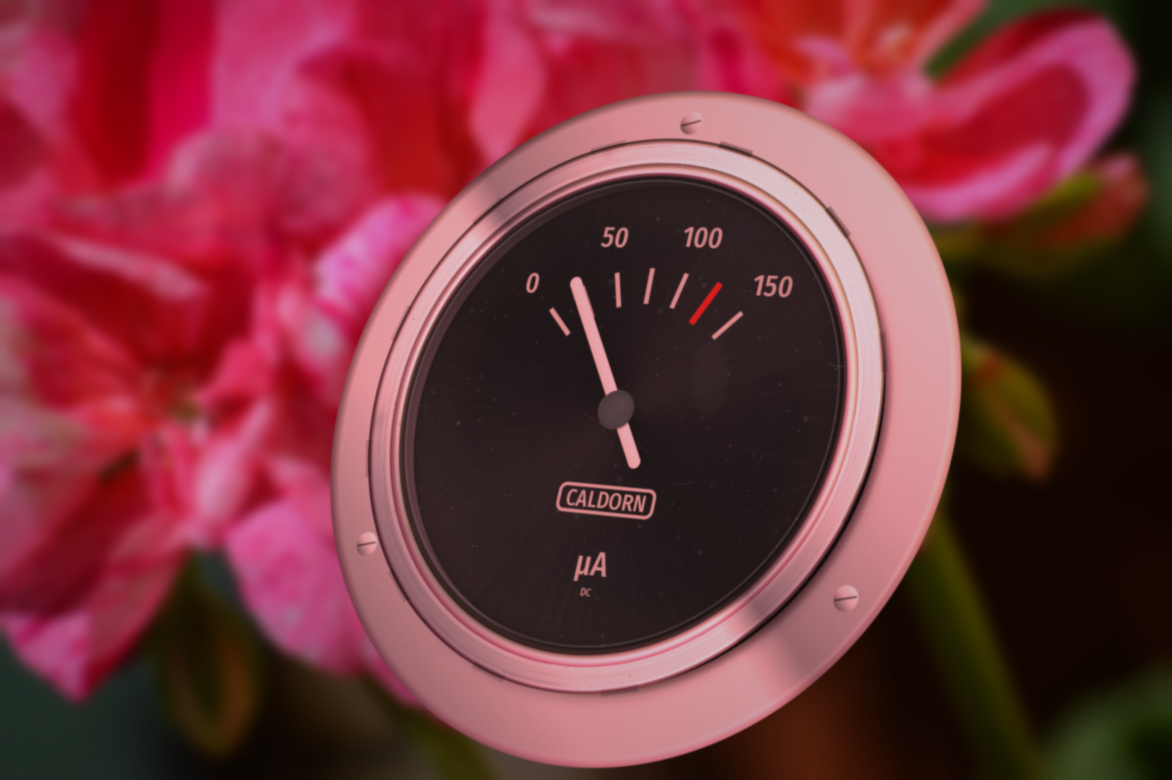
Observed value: 25; µA
